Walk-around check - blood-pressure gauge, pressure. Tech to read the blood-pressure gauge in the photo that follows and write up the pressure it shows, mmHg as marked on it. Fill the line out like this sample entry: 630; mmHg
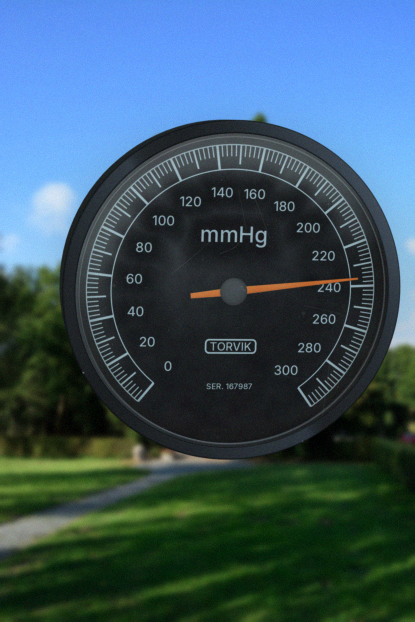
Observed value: 236; mmHg
